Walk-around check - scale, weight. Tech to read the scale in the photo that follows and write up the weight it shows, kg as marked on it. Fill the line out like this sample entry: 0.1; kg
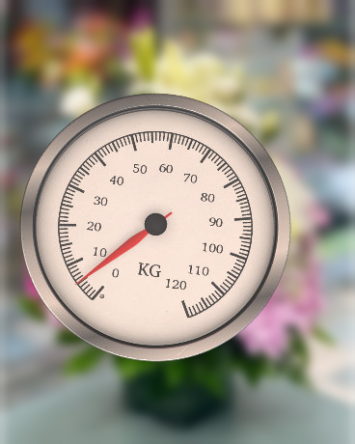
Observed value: 5; kg
